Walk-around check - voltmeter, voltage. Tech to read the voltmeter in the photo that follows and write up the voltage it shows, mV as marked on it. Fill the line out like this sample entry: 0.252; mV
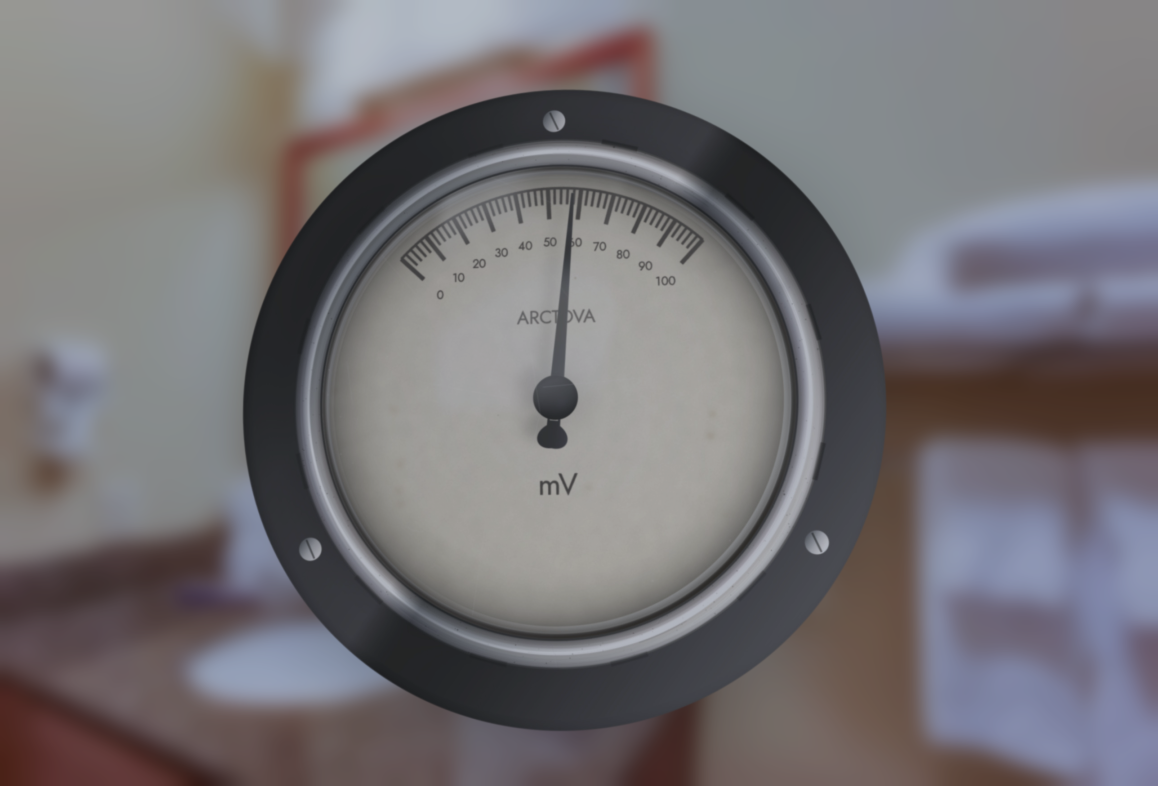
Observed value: 58; mV
